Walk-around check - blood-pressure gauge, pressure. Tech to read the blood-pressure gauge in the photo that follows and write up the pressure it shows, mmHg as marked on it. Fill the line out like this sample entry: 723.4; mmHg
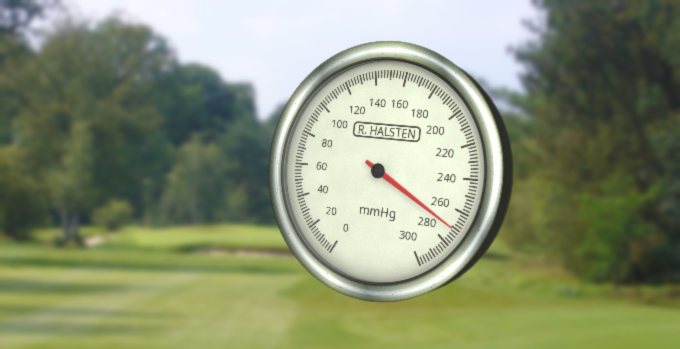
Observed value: 270; mmHg
